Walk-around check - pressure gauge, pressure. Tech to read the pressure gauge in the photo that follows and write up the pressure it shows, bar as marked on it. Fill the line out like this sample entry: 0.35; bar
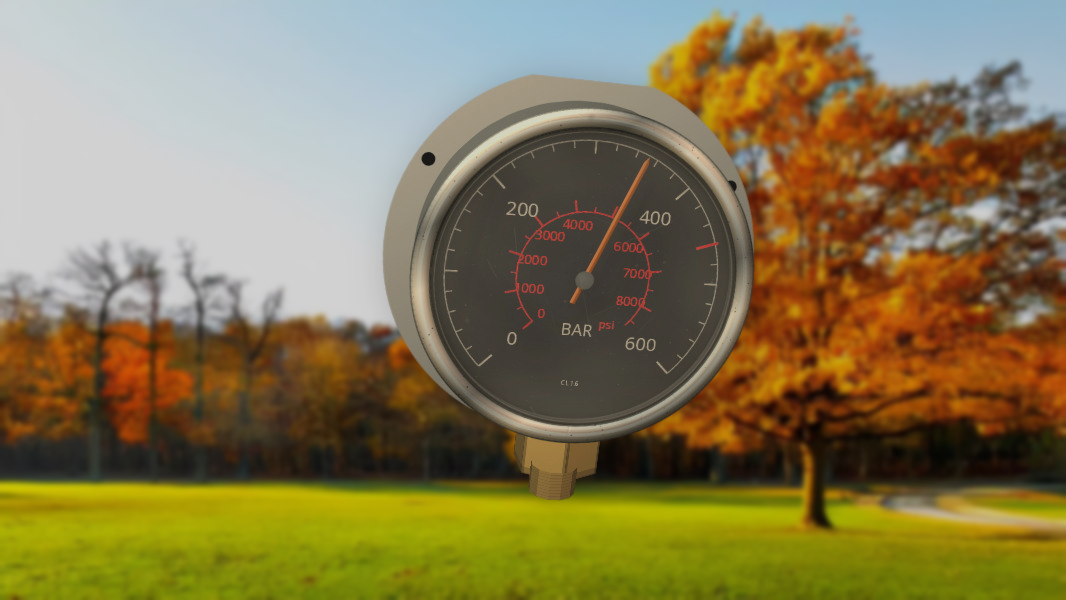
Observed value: 350; bar
